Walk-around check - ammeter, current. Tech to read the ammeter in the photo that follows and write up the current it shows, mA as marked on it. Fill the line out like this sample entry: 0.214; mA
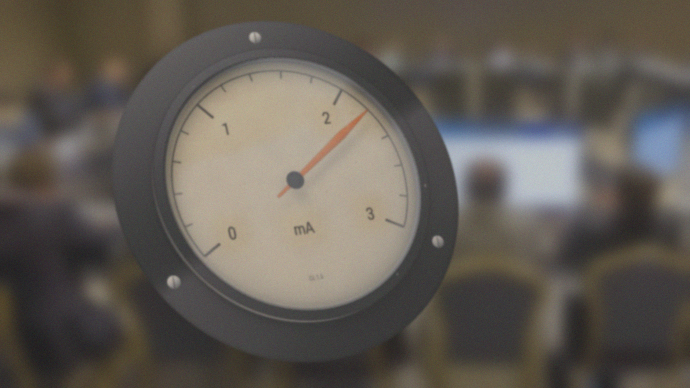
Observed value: 2.2; mA
